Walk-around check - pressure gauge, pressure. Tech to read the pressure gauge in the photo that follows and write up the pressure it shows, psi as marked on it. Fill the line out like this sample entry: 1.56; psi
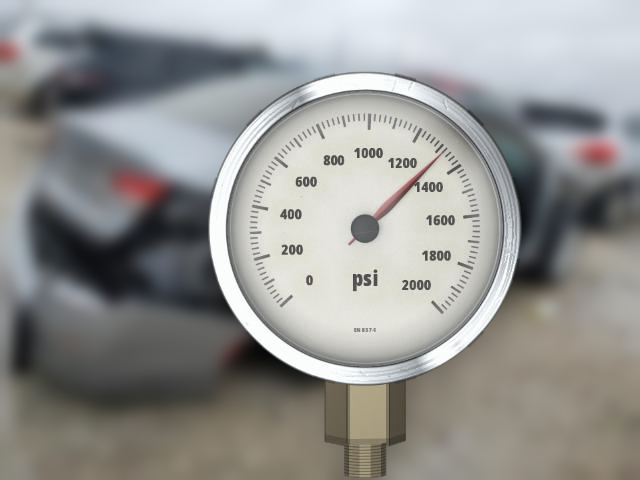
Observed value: 1320; psi
